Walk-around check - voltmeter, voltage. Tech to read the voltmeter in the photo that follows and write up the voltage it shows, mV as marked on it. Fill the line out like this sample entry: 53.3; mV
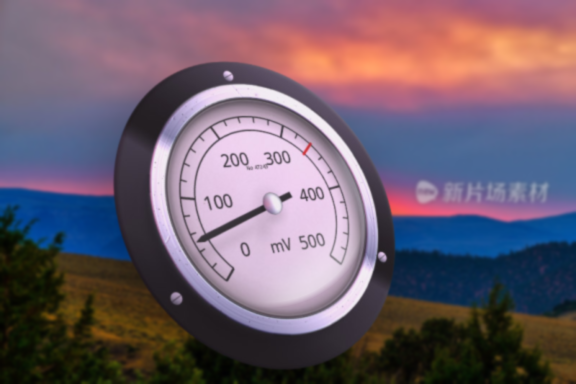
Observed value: 50; mV
